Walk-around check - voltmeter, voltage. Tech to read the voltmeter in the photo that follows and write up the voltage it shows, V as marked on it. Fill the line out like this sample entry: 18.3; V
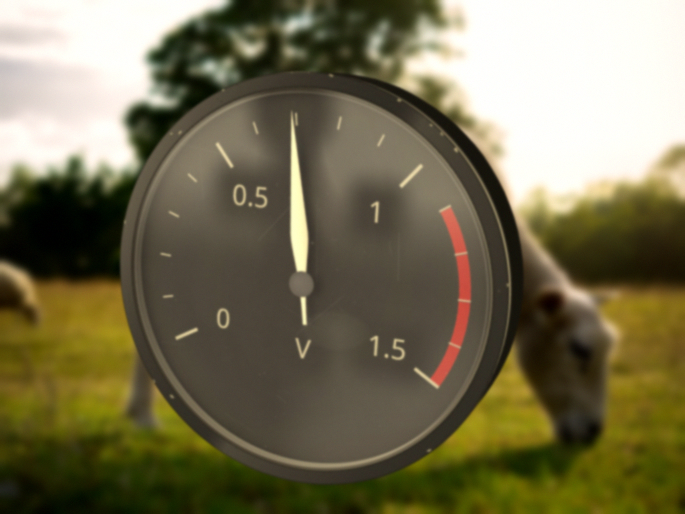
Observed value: 0.7; V
